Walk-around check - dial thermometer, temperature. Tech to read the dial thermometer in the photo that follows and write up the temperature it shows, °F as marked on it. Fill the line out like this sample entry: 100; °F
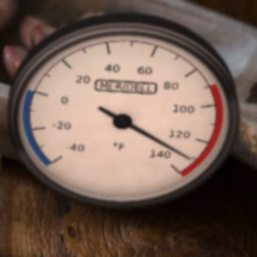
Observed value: 130; °F
